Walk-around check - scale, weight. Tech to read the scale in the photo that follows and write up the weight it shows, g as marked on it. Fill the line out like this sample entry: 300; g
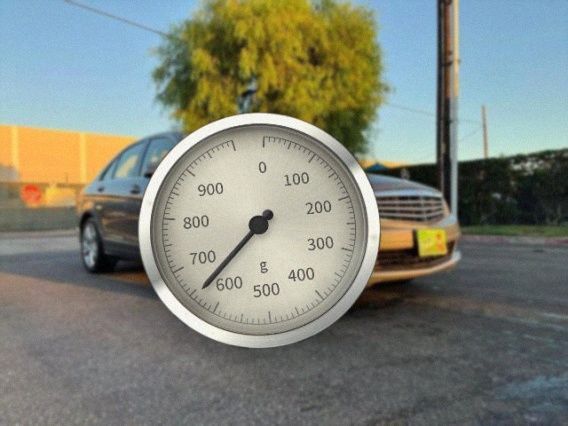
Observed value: 640; g
